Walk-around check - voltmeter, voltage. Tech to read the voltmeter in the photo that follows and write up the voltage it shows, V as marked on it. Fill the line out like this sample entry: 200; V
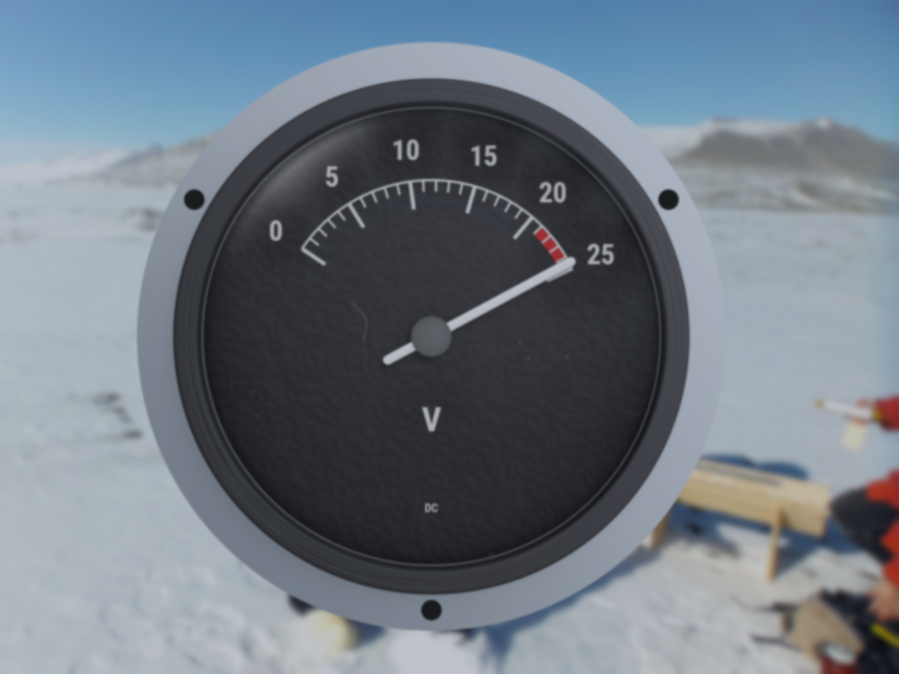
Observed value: 24.5; V
